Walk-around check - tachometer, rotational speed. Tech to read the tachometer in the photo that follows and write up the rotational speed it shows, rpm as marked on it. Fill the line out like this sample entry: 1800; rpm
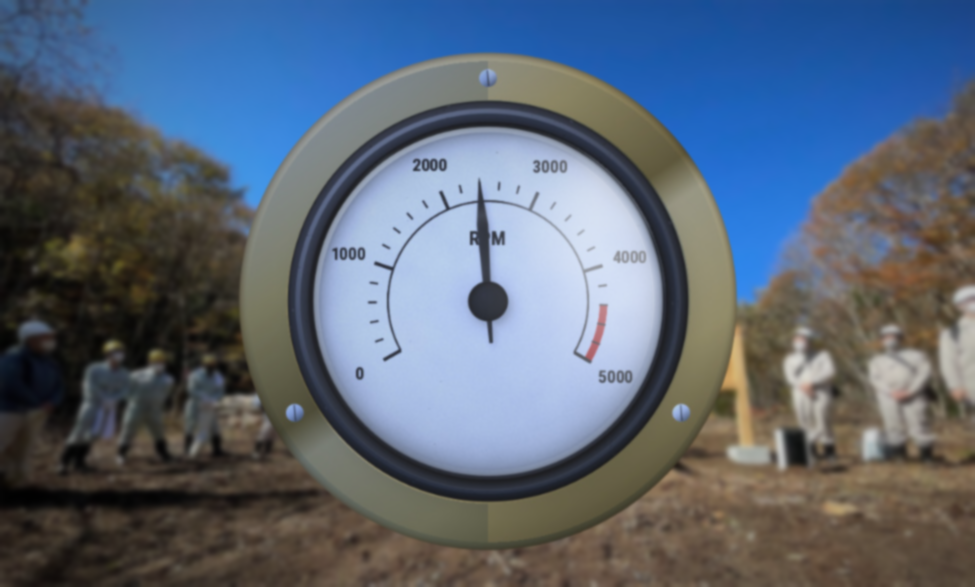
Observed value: 2400; rpm
